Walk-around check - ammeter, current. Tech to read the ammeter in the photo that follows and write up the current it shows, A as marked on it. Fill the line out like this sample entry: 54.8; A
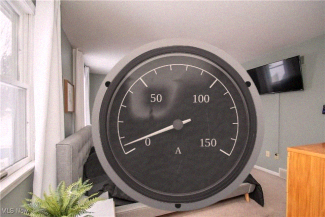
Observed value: 5; A
